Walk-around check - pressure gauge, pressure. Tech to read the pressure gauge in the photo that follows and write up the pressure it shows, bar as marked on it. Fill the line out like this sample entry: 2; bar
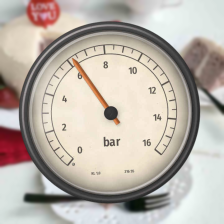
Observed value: 6.25; bar
